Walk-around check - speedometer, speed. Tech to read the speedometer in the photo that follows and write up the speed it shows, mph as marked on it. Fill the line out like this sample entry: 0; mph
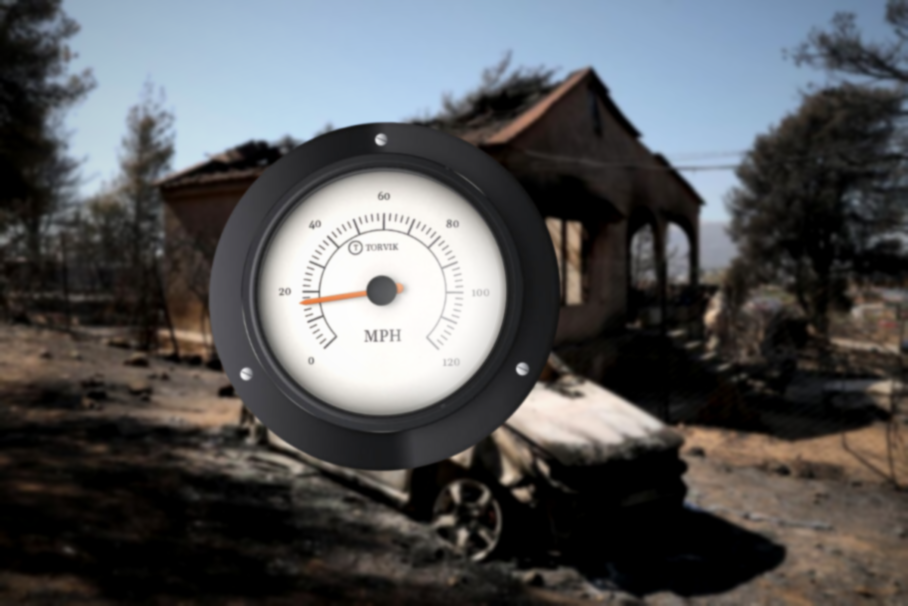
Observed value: 16; mph
